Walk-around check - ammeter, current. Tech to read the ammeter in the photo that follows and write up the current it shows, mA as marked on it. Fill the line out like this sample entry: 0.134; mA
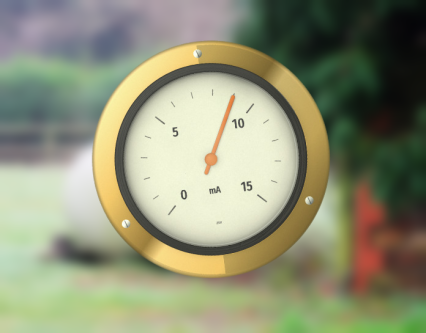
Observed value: 9; mA
